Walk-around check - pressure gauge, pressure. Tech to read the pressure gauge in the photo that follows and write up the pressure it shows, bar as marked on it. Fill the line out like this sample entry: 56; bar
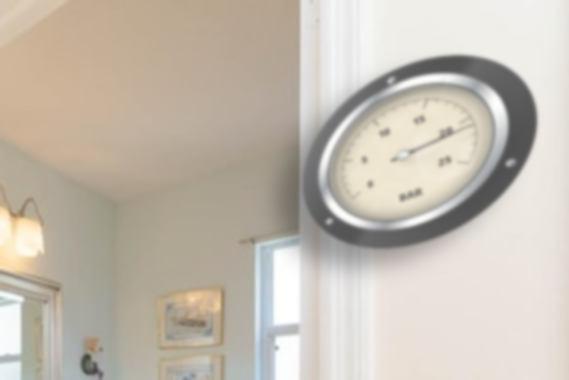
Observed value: 21; bar
